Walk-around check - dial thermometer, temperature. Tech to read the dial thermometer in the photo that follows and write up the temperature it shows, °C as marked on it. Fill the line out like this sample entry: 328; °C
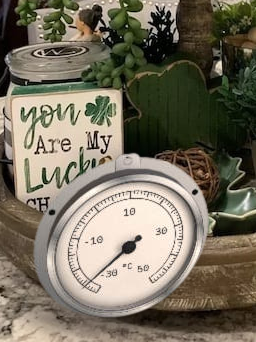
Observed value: -25; °C
